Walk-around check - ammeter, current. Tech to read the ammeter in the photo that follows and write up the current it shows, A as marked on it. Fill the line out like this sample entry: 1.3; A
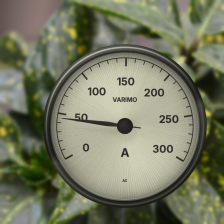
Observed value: 45; A
